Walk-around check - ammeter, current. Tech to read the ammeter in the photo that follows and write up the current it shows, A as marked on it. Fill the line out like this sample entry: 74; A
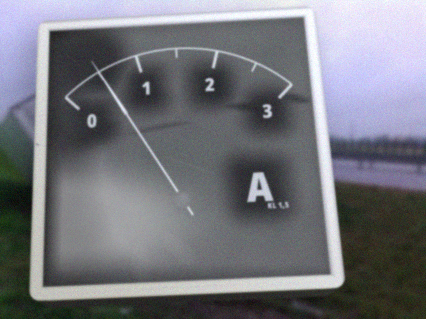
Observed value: 0.5; A
